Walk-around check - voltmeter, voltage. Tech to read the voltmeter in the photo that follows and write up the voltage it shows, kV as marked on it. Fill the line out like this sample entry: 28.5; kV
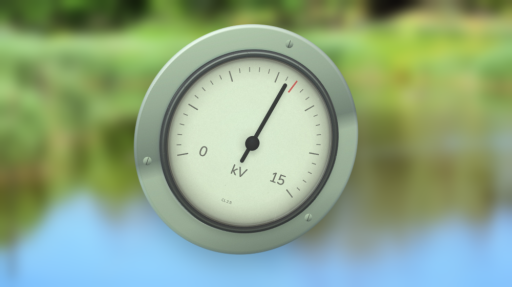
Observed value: 8; kV
